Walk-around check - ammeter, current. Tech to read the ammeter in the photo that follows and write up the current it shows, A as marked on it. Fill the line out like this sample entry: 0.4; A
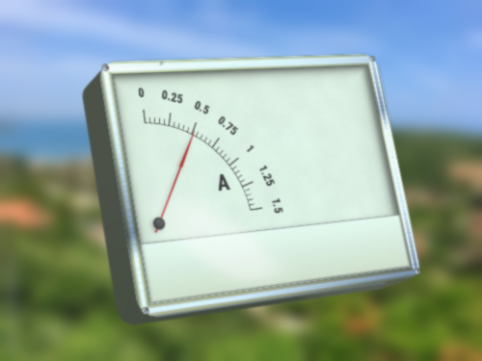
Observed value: 0.5; A
